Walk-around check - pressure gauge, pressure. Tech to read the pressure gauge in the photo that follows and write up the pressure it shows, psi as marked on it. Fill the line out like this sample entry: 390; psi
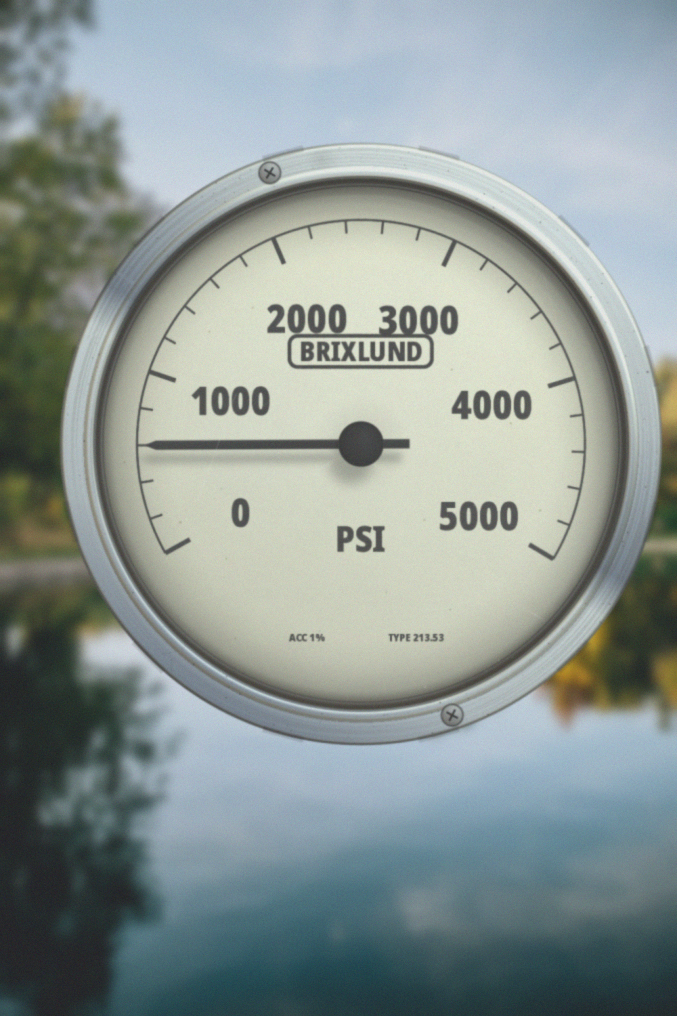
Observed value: 600; psi
